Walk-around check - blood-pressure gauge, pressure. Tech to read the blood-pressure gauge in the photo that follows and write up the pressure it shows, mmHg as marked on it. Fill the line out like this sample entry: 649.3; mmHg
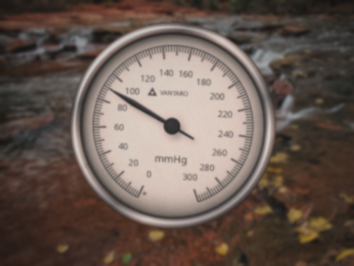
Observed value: 90; mmHg
